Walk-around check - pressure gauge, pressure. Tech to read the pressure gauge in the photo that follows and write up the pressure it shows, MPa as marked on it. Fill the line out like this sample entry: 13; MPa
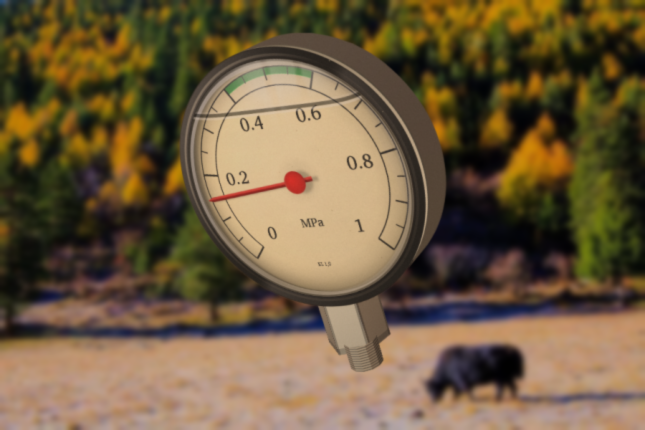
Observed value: 0.15; MPa
